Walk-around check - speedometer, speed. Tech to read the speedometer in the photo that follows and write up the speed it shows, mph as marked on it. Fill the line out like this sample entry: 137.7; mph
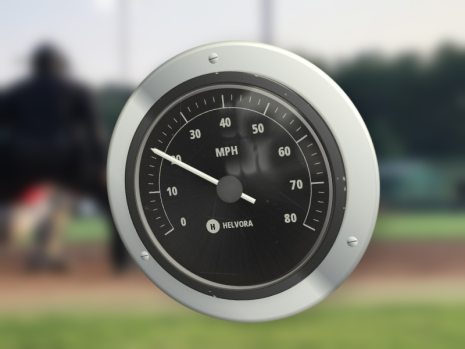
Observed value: 20; mph
